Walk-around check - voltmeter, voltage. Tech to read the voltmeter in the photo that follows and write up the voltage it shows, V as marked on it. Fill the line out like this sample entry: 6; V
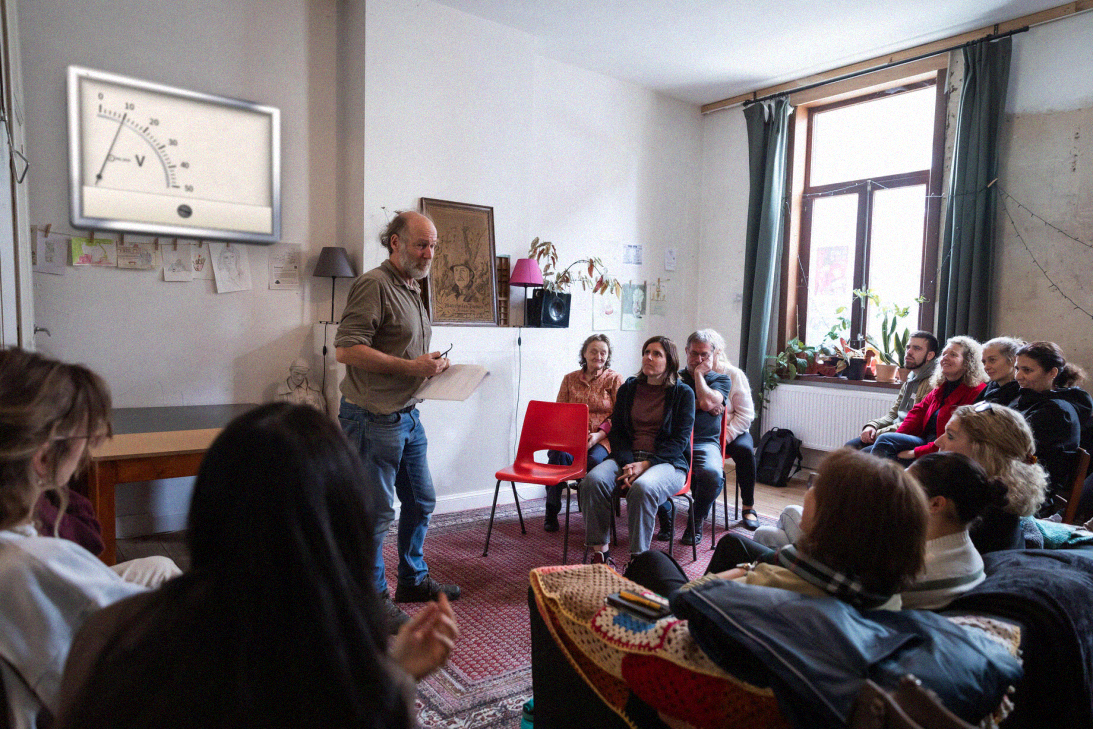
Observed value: 10; V
